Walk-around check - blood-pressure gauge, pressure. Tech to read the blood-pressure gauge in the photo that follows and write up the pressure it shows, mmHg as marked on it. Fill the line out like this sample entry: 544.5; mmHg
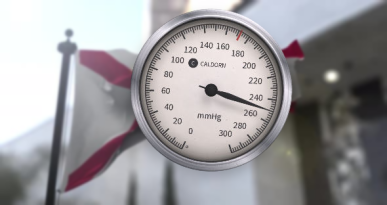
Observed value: 250; mmHg
